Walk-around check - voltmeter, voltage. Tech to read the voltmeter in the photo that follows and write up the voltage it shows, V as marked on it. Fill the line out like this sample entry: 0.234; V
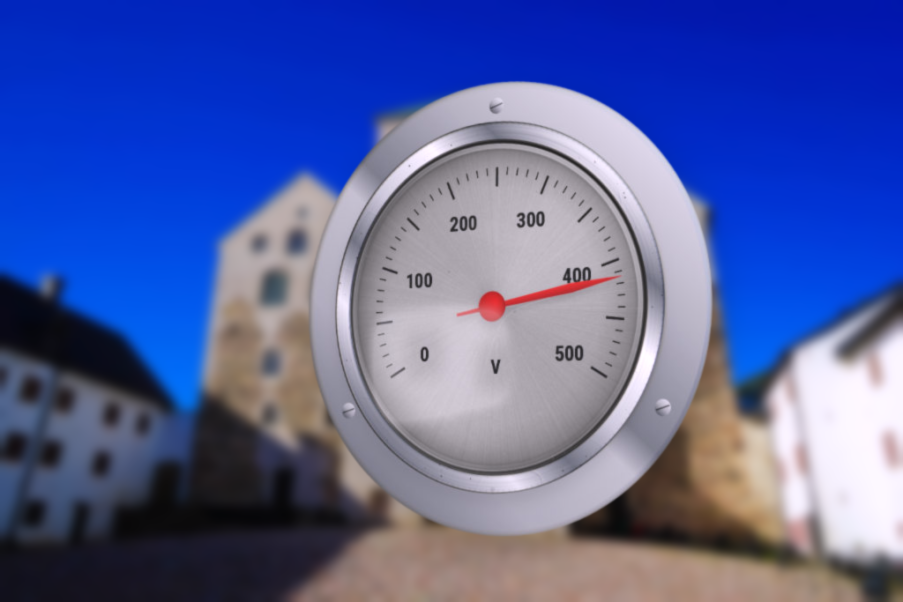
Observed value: 415; V
